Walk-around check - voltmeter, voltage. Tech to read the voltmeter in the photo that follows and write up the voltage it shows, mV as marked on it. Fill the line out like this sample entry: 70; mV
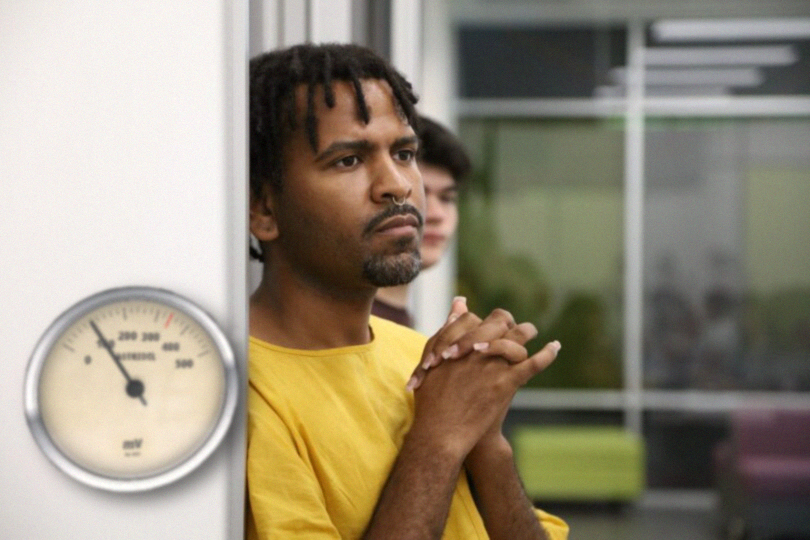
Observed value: 100; mV
